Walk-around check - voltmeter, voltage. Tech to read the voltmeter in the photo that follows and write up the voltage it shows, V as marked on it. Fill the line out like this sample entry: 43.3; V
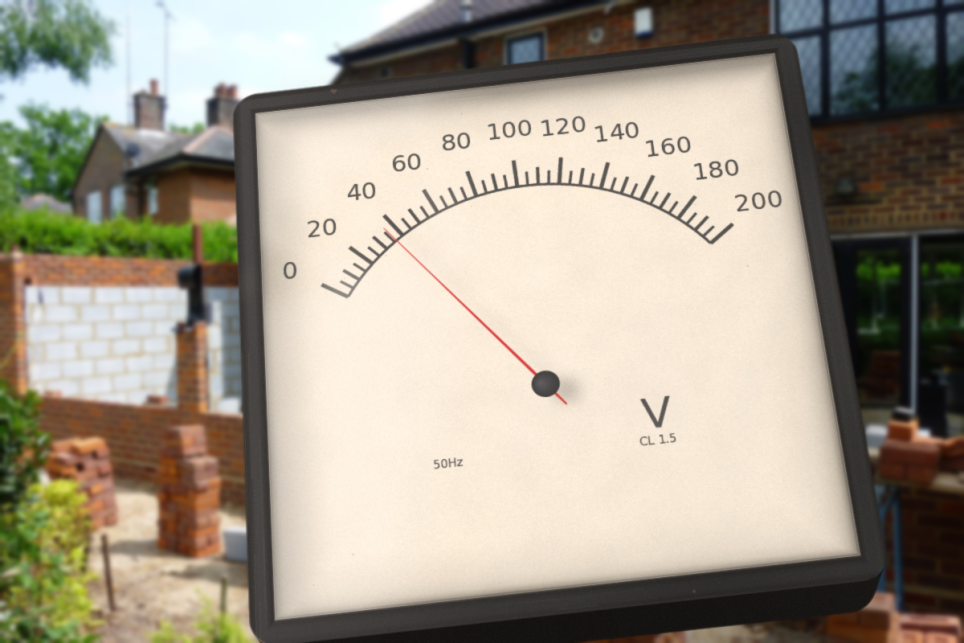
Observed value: 35; V
